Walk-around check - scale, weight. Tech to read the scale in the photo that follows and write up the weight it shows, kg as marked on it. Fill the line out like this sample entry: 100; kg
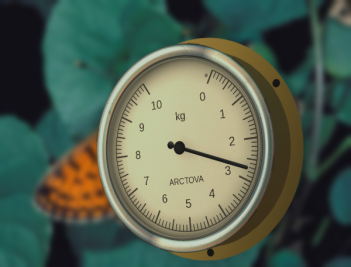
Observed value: 2.7; kg
